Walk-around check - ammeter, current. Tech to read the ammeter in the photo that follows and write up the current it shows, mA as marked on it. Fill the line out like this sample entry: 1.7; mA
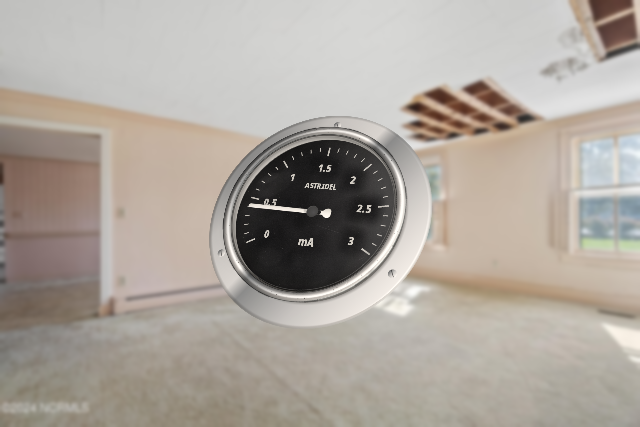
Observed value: 0.4; mA
